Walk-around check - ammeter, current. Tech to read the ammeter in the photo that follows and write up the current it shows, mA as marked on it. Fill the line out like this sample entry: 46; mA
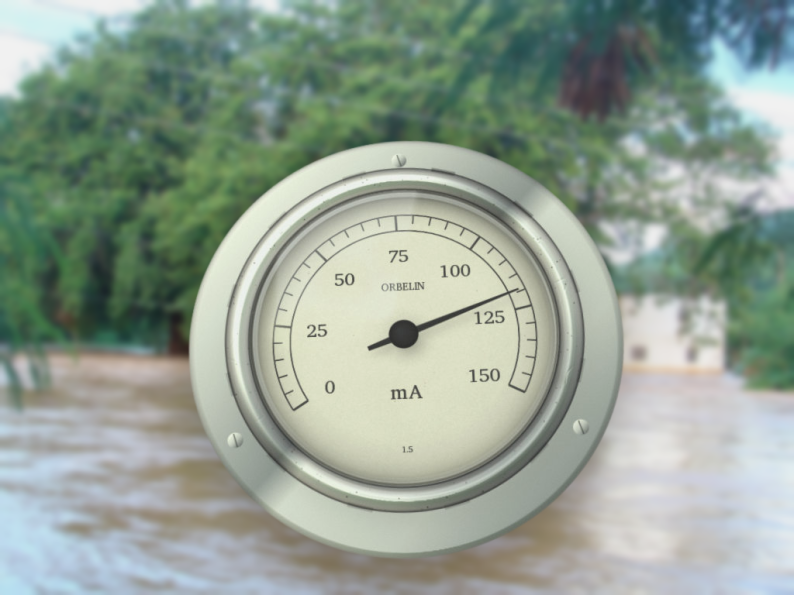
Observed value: 120; mA
